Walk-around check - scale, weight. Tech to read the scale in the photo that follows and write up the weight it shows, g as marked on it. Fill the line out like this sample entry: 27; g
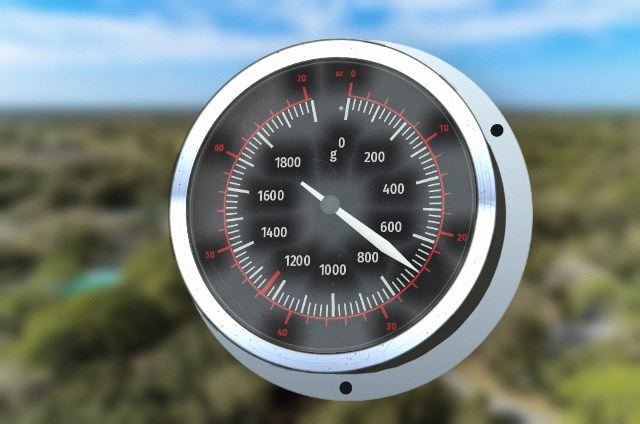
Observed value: 700; g
